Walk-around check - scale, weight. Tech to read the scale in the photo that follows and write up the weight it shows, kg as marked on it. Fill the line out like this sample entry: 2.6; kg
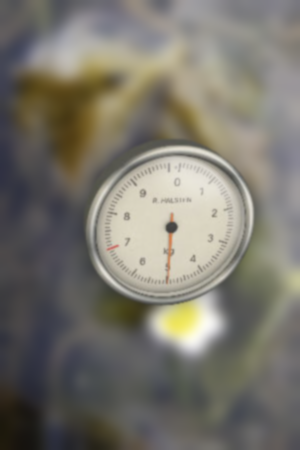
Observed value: 5; kg
